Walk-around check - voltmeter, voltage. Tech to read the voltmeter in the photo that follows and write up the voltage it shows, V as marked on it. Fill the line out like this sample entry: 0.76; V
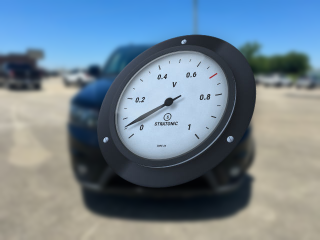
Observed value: 0.05; V
